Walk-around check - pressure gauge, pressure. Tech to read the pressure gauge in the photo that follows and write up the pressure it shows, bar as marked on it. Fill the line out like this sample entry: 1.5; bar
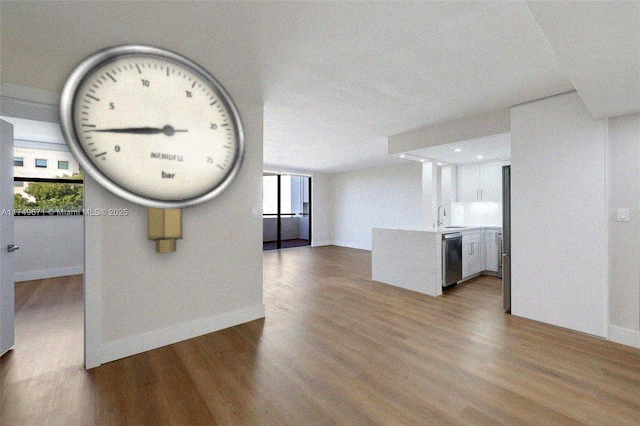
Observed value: 2; bar
